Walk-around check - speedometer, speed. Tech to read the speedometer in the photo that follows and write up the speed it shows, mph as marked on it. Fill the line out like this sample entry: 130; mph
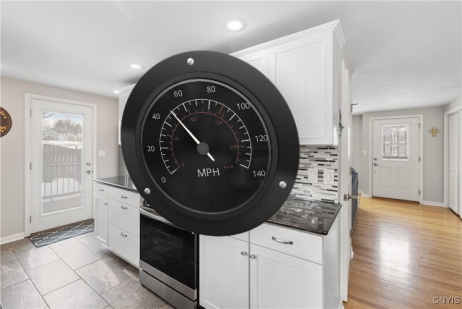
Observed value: 50; mph
